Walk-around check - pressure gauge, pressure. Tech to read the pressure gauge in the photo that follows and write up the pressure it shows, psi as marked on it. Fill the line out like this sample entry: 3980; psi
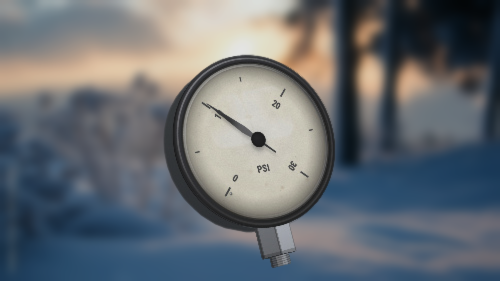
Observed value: 10; psi
